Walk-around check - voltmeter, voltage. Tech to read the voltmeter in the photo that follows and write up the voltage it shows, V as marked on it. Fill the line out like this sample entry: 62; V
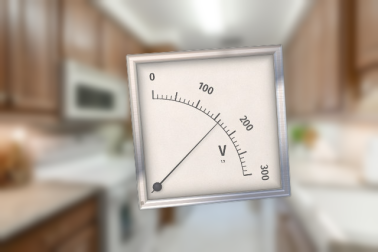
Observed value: 160; V
